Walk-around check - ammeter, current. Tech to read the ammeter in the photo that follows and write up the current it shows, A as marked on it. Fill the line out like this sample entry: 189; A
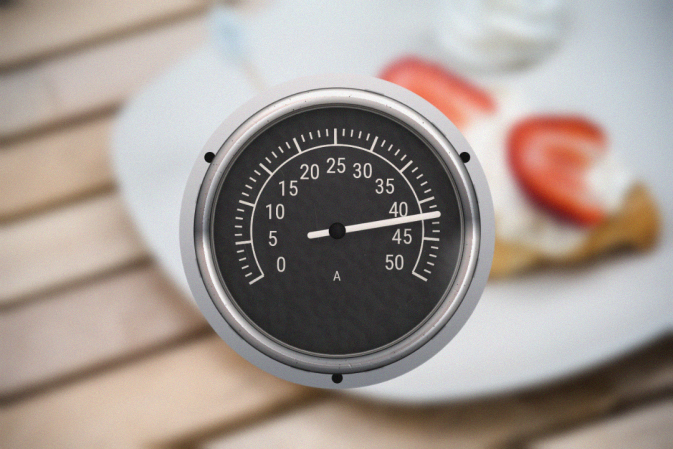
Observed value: 42; A
